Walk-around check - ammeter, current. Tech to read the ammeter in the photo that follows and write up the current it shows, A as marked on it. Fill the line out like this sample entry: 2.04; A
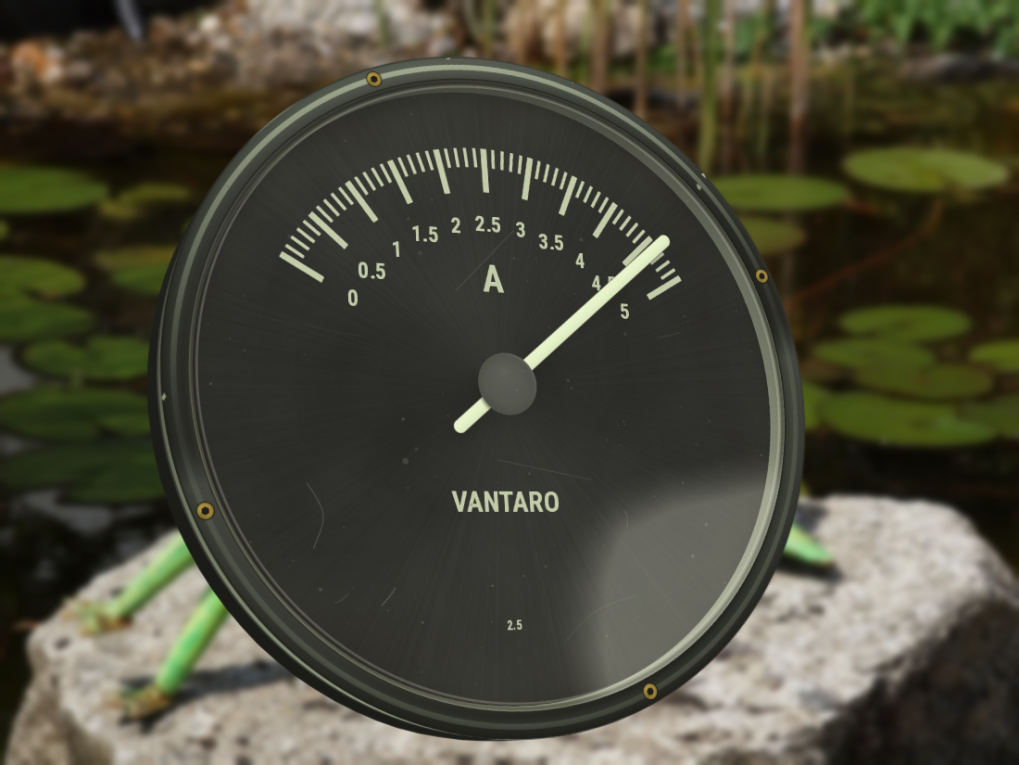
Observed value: 4.6; A
